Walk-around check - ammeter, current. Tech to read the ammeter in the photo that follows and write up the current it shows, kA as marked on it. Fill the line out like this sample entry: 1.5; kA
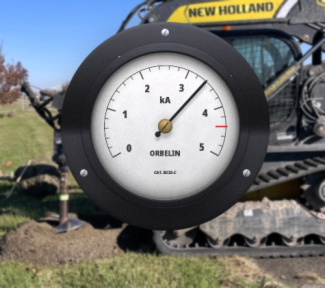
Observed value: 3.4; kA
